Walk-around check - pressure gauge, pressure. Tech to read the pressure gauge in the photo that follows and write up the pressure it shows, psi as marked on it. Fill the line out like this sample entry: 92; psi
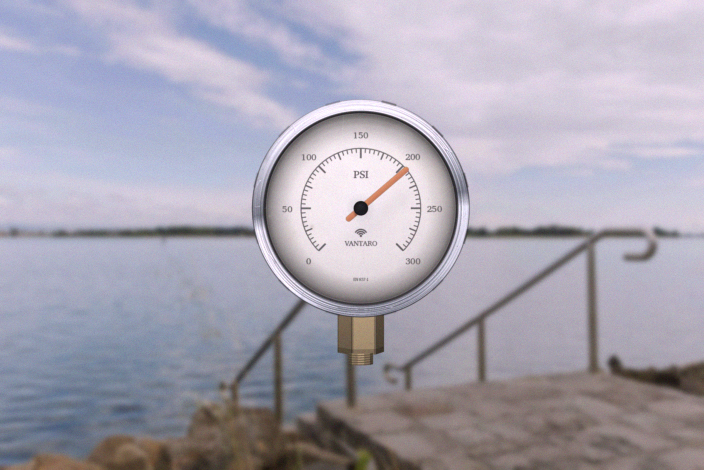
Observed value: 205; psi
